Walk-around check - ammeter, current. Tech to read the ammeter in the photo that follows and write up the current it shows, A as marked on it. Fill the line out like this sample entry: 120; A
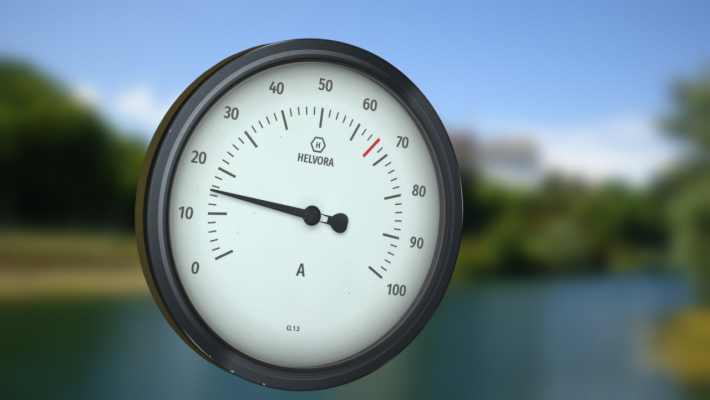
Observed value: 15; A
